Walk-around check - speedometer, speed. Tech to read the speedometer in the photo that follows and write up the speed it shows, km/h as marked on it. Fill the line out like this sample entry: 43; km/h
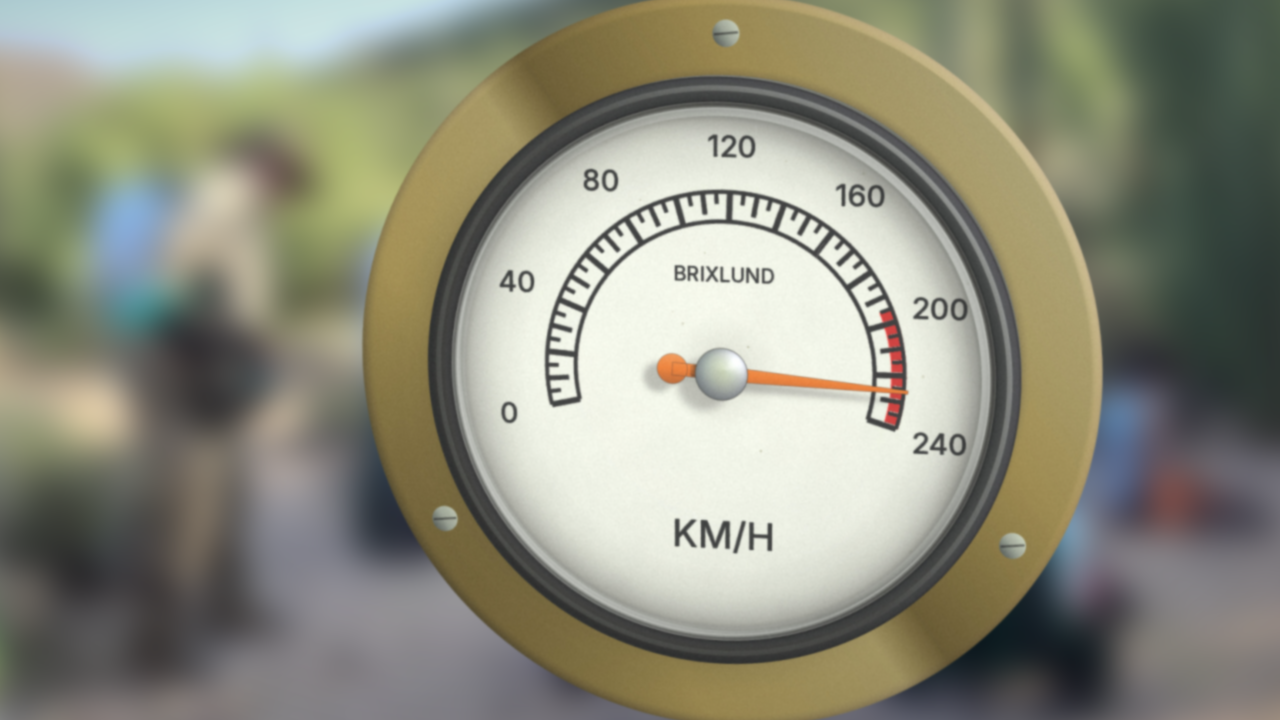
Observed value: 225; km/h
